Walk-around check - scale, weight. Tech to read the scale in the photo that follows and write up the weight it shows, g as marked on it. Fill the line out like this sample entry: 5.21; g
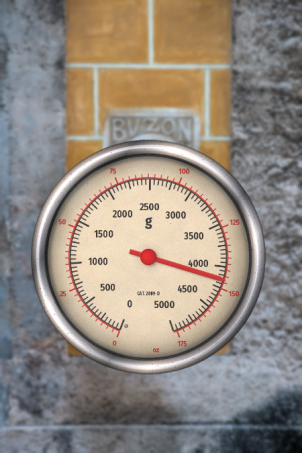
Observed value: 4150; g
